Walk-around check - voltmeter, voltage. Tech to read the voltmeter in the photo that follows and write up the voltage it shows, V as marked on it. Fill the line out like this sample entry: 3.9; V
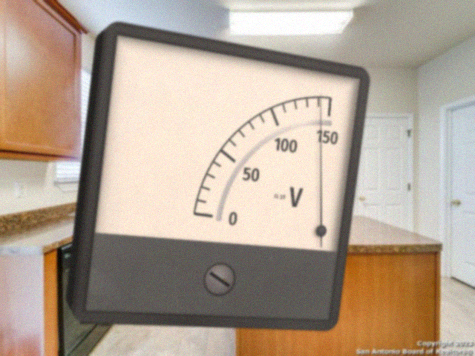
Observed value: 140; V
